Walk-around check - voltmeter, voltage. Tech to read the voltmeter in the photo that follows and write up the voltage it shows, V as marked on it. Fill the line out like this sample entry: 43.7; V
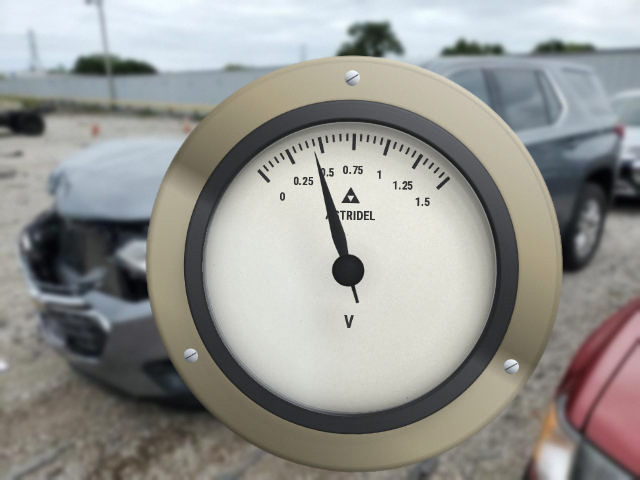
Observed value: 0.45; V
